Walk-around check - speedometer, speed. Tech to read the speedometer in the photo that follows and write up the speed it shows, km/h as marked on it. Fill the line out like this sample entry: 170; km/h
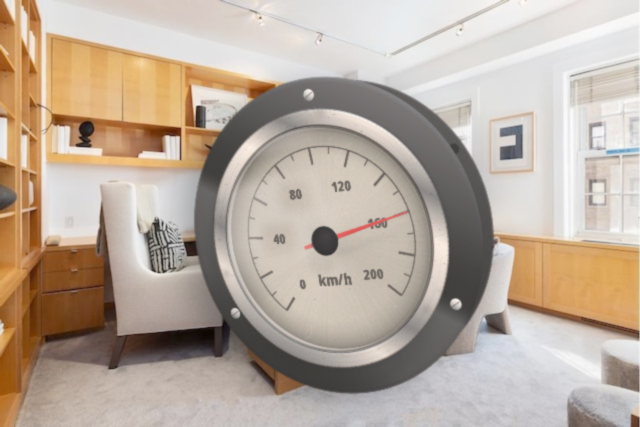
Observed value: 160; km/h
